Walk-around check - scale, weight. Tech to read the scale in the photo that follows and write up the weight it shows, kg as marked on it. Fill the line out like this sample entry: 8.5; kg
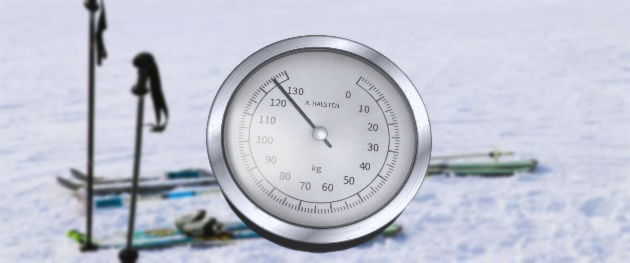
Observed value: 125; kg
